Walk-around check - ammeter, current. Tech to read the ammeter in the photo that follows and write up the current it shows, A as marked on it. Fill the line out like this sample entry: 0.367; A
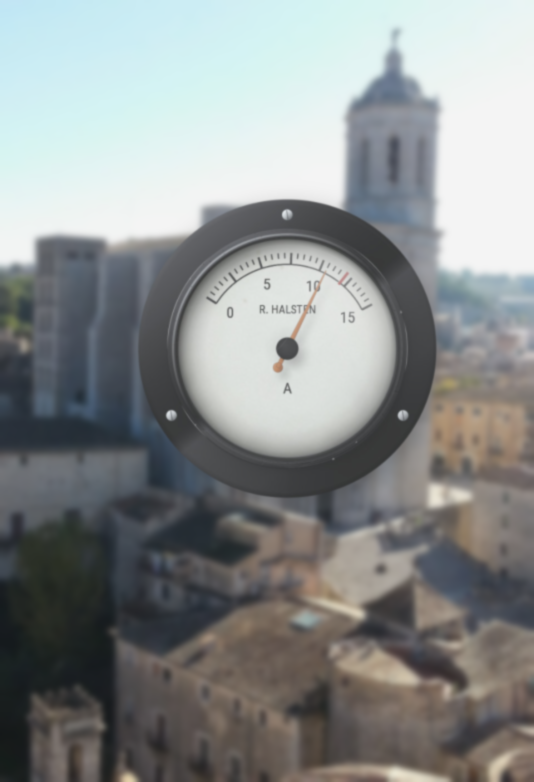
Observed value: 10.5; A
